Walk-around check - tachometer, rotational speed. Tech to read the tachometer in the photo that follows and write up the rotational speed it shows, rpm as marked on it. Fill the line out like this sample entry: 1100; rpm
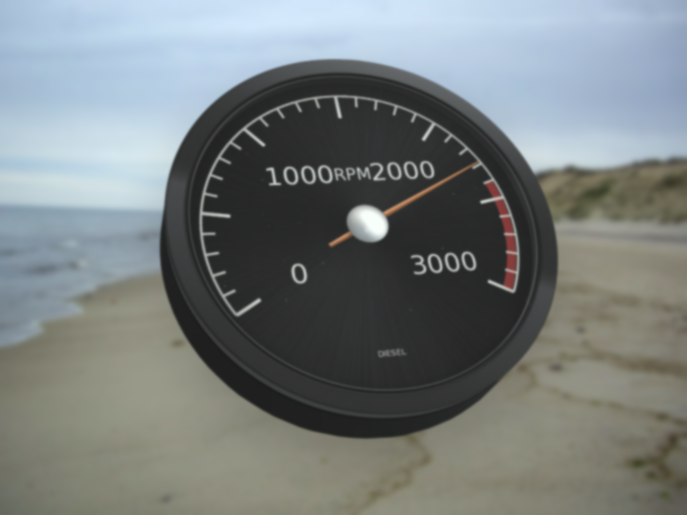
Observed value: 2300; rpm
